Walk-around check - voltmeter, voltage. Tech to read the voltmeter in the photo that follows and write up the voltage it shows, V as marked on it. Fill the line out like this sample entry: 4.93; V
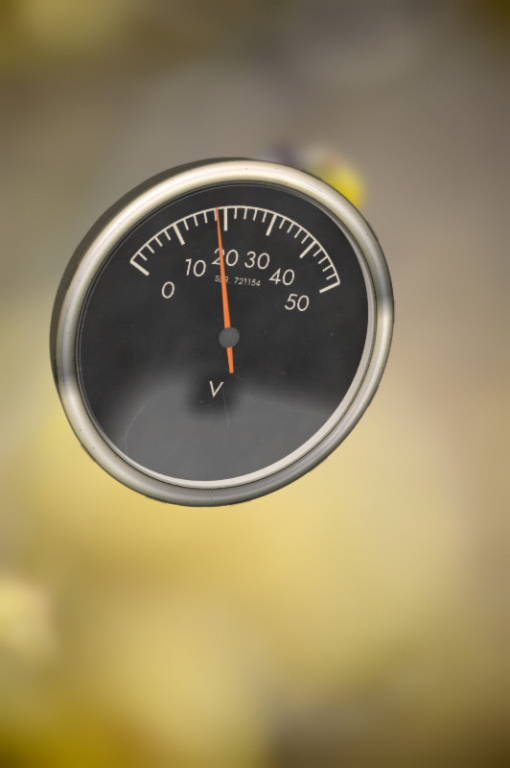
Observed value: 18; V
